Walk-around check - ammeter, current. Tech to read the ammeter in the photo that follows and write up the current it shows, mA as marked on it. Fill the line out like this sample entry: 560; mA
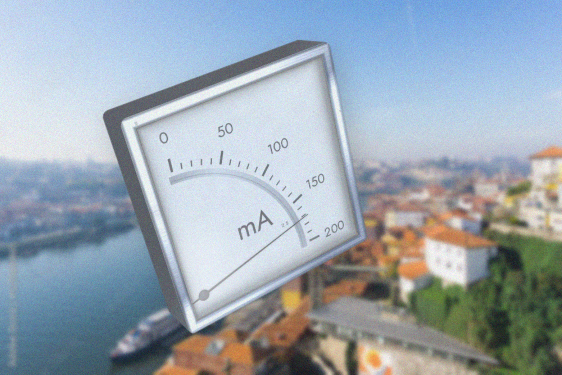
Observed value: 170; mA
